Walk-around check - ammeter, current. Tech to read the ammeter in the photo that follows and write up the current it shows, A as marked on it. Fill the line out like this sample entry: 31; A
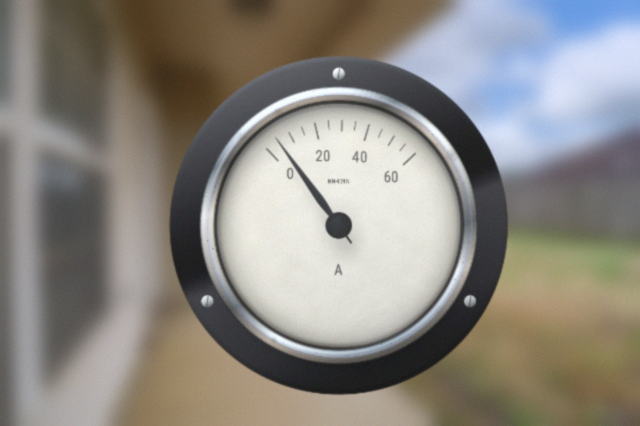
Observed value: 5; A
